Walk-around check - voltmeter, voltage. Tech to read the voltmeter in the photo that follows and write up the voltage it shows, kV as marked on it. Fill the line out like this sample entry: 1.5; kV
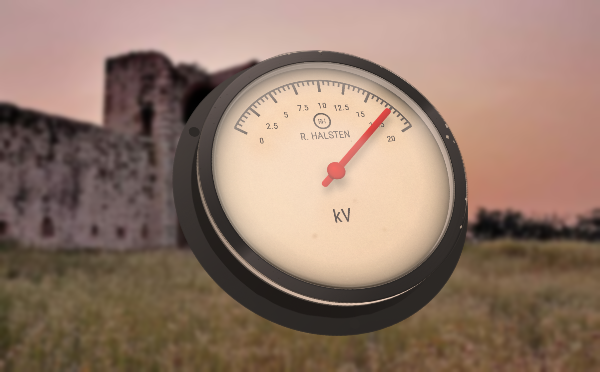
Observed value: 17.5; kV
